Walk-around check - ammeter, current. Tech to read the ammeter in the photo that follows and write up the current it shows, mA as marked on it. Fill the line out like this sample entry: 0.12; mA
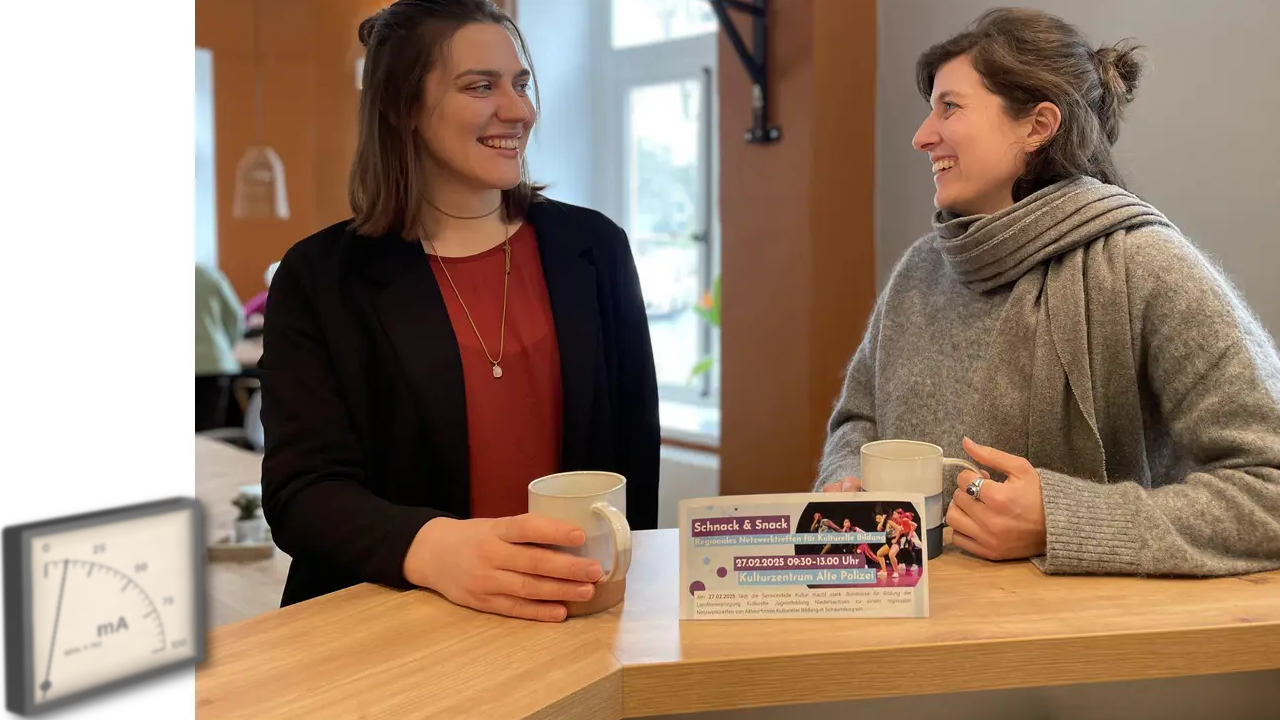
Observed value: 10; mA
